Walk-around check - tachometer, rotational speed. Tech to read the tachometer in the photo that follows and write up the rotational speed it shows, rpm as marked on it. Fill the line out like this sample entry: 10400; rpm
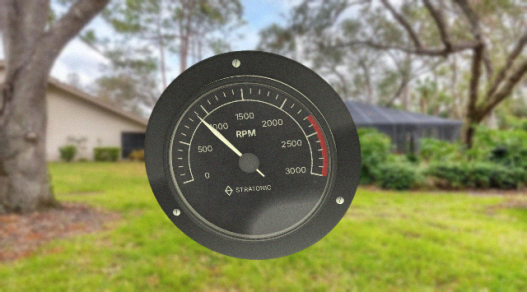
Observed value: 900; rpm
